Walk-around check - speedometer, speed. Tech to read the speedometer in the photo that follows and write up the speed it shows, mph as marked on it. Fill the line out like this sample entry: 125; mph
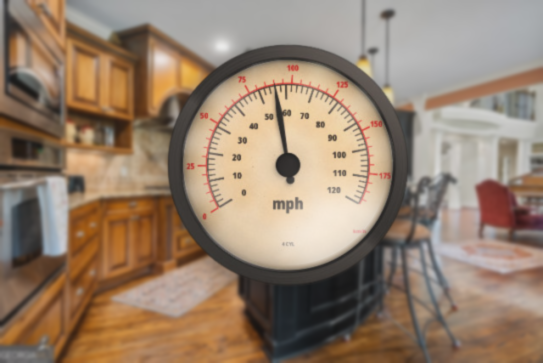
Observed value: 56; mph
